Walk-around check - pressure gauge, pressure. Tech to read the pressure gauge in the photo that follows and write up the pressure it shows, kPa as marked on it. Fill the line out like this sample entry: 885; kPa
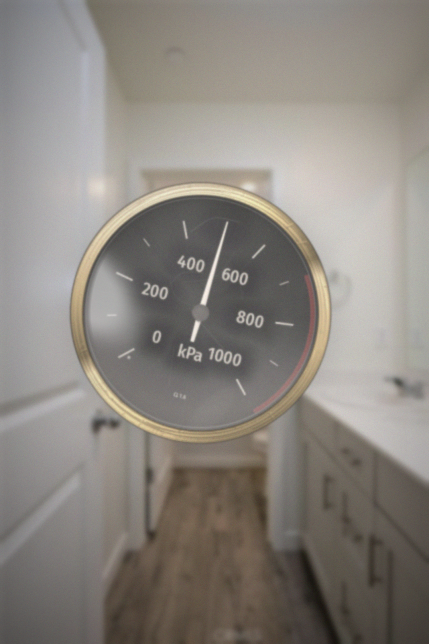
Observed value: 500; kPa
